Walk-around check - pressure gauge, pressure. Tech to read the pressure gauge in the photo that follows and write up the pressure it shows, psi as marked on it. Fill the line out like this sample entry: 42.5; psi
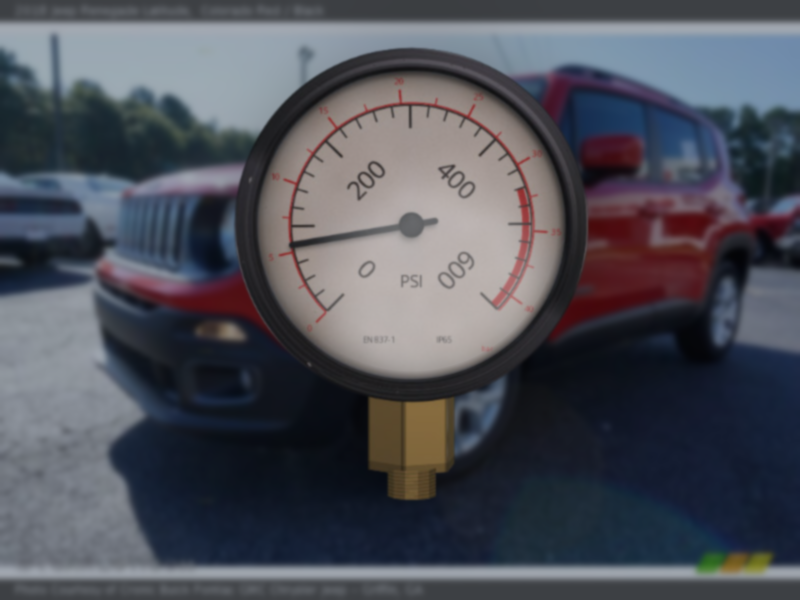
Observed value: 80; psi
